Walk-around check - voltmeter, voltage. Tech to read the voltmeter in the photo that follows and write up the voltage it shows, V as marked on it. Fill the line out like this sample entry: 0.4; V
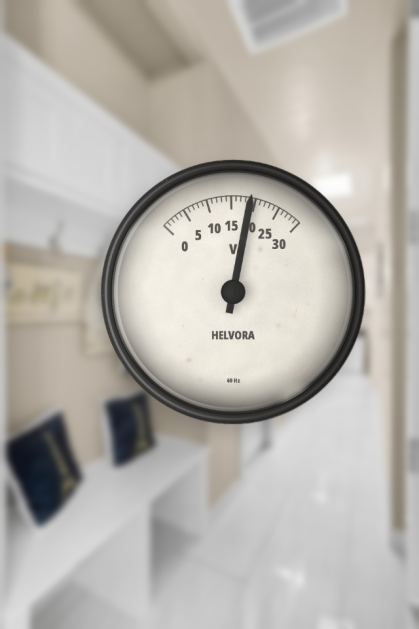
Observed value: 19; V
